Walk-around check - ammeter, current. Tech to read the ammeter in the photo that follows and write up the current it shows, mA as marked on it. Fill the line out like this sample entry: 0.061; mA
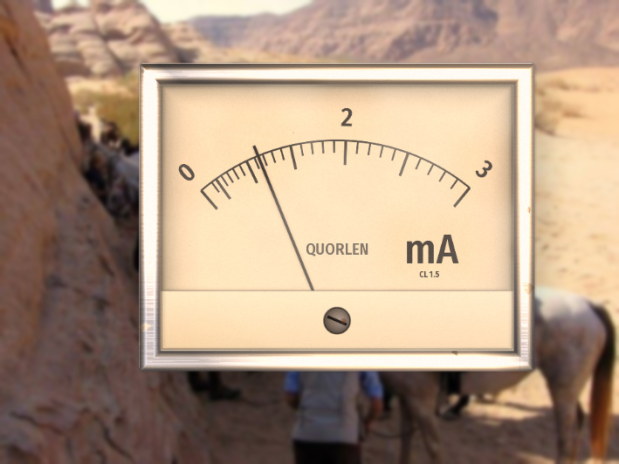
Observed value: 1.15; mA
